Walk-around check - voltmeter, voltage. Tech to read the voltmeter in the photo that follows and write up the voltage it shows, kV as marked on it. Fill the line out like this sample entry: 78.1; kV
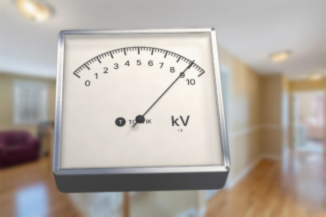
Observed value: 9; kV
